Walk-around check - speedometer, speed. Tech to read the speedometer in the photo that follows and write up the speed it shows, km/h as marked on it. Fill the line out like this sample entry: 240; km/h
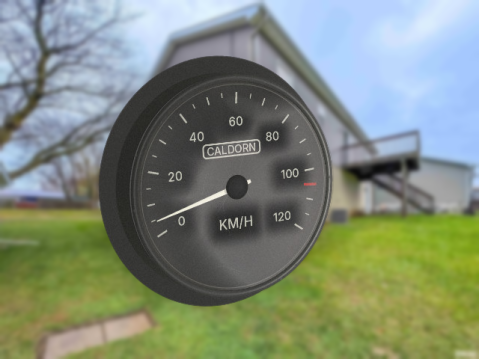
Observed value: 5; km/h
